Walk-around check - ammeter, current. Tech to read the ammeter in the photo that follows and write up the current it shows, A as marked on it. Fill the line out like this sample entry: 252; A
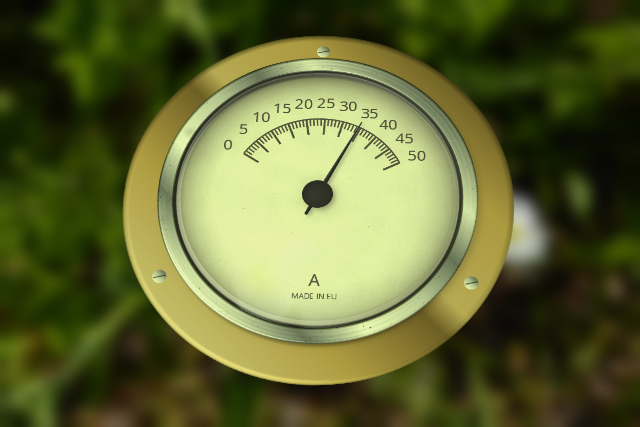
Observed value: 35; A
